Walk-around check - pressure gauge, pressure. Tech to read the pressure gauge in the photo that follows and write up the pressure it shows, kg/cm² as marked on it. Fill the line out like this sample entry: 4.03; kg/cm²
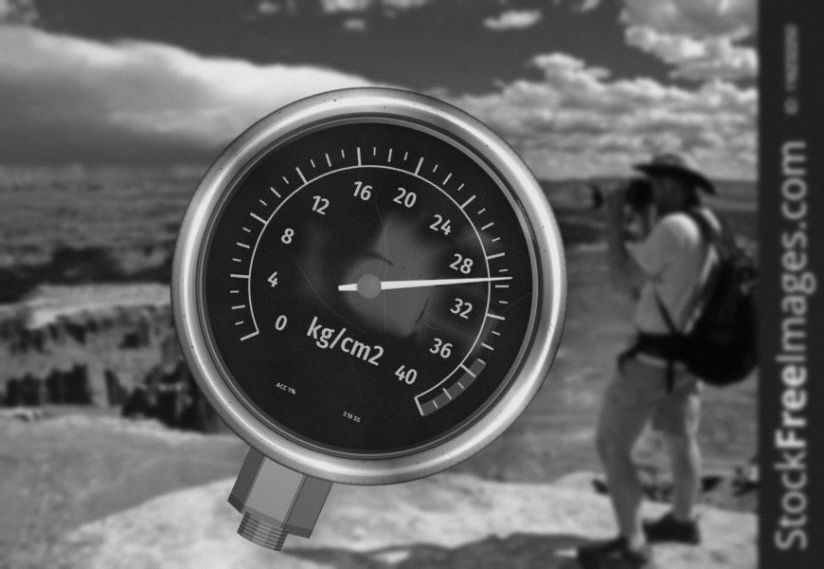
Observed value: 29.5; kg/cm²
